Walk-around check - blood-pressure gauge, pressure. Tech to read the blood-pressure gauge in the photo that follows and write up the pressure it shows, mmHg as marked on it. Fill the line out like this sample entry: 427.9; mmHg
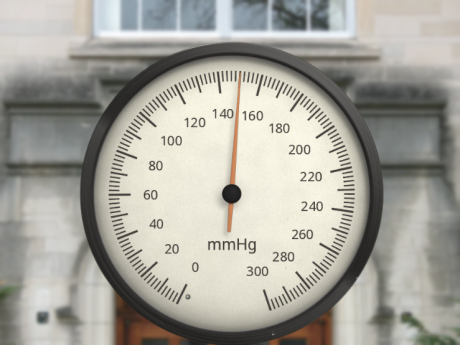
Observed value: 150; mmHg
